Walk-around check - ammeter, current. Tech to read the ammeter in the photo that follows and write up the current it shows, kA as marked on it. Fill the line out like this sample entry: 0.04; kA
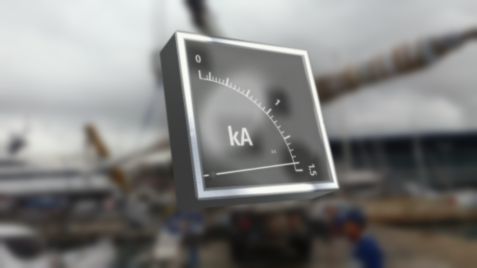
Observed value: 1.45; kA
